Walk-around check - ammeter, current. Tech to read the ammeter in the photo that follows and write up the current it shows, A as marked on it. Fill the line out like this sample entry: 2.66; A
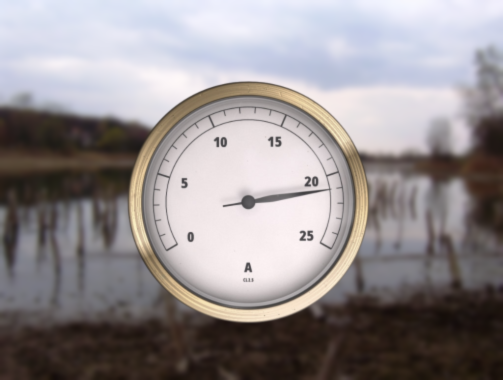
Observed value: 21; A
